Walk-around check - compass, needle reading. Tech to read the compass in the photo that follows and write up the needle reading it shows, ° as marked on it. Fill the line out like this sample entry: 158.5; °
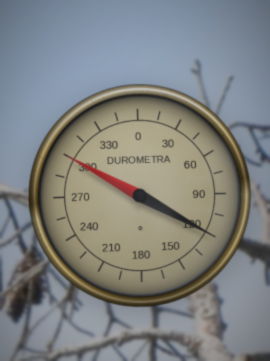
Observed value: 300; °
